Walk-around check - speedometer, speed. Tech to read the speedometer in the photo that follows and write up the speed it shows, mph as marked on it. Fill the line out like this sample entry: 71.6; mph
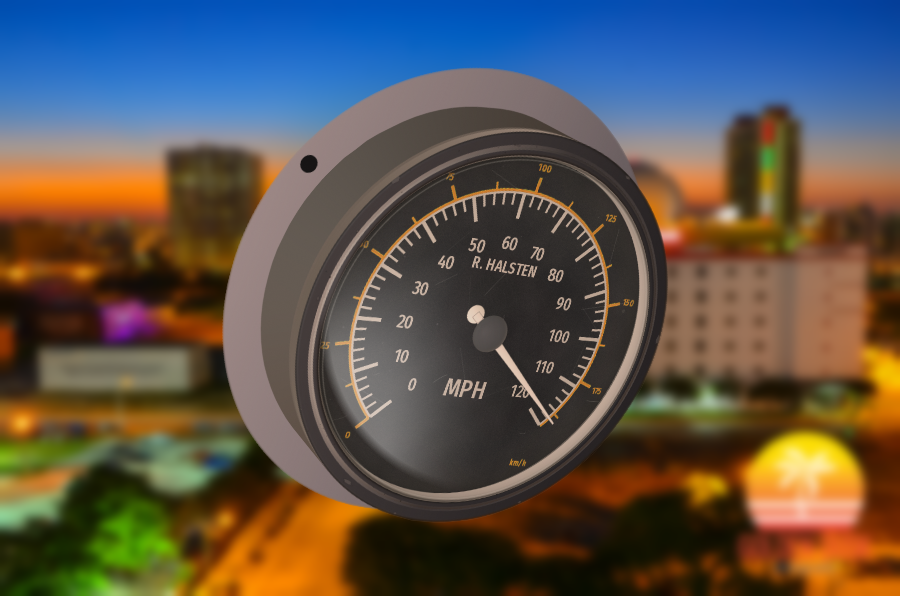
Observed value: 118; mph
